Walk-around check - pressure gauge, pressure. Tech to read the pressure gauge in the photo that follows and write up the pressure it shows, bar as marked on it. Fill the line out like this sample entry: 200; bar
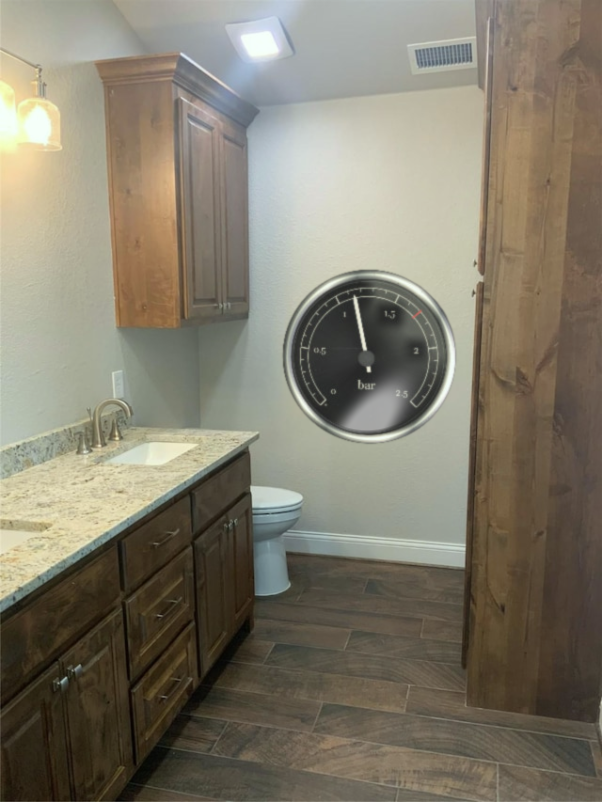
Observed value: 1.15; bar
